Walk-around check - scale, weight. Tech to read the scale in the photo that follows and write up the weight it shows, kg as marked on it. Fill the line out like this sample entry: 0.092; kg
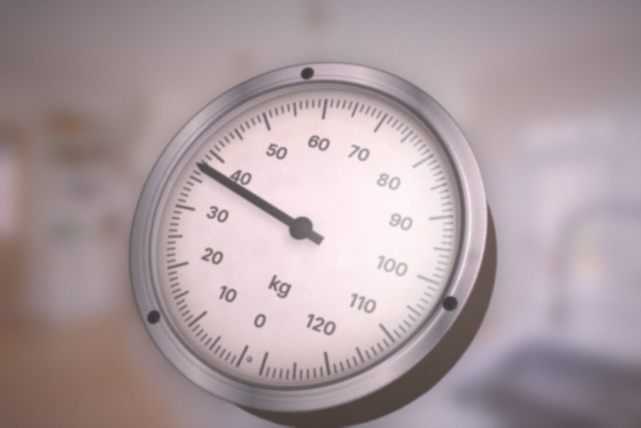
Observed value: 37; kg
